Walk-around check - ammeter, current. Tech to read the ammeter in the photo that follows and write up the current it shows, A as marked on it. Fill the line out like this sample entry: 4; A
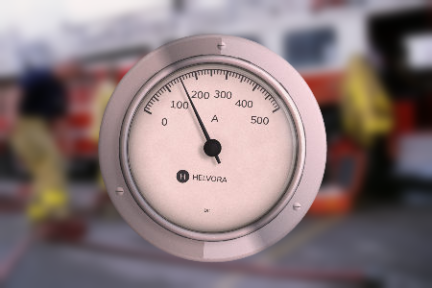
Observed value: 150; A
